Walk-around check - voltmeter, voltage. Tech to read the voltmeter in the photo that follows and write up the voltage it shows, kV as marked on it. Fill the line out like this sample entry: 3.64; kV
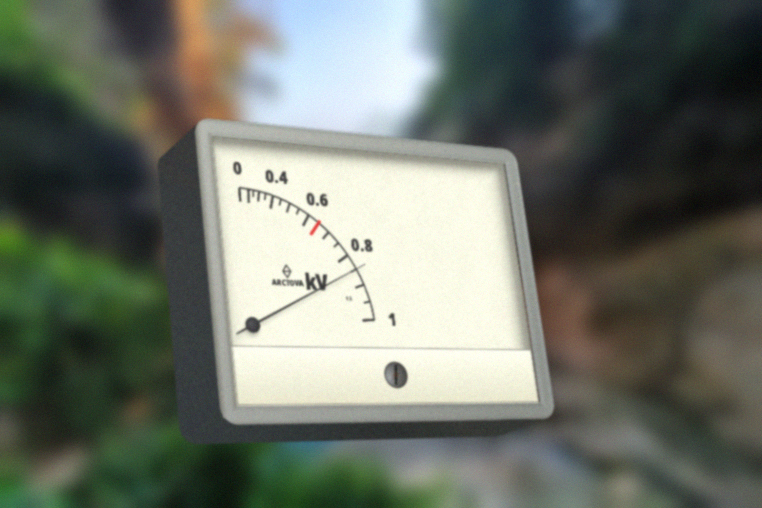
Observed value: 0.85; kV
